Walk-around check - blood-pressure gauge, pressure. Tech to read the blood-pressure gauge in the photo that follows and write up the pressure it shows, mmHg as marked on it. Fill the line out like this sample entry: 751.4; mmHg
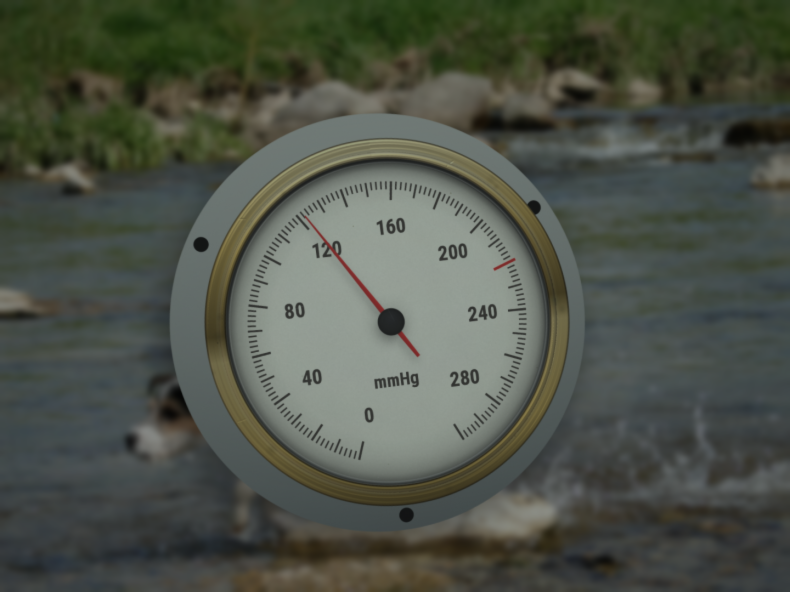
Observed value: 122; mmHg
